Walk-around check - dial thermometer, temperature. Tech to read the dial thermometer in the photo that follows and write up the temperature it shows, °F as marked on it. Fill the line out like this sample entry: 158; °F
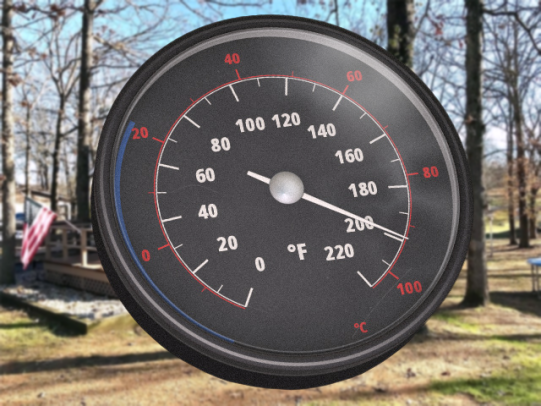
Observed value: 200; °F
